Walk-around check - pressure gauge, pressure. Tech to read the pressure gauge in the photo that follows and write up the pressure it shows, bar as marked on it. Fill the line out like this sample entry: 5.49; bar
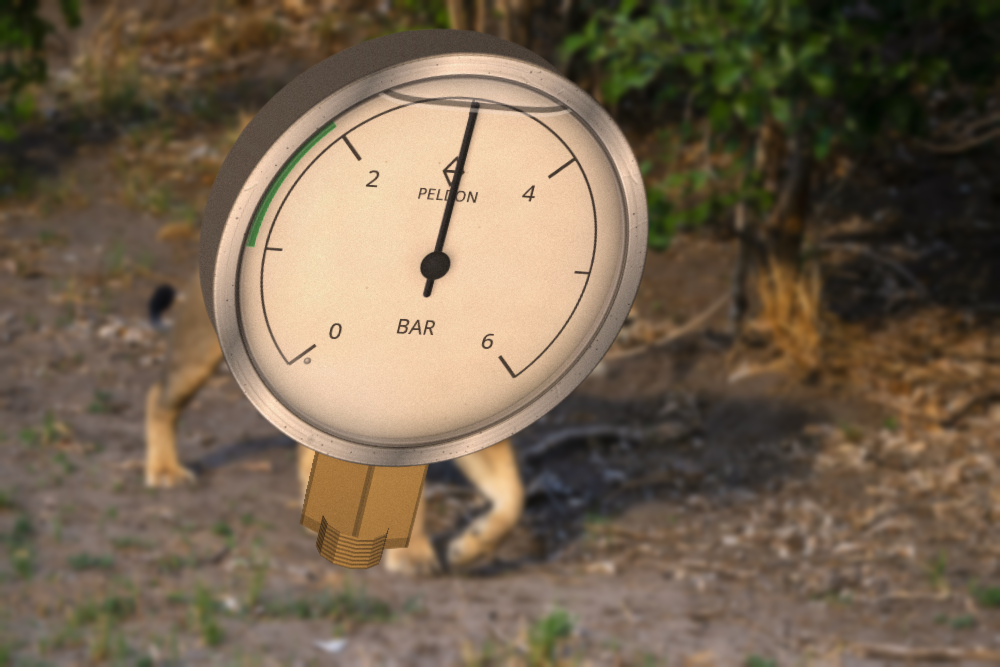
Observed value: 3; bar
